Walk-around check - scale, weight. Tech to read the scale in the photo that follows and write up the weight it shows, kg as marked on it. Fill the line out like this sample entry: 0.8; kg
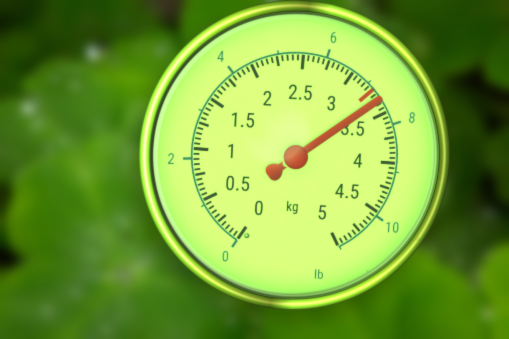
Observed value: 3.35; kg
